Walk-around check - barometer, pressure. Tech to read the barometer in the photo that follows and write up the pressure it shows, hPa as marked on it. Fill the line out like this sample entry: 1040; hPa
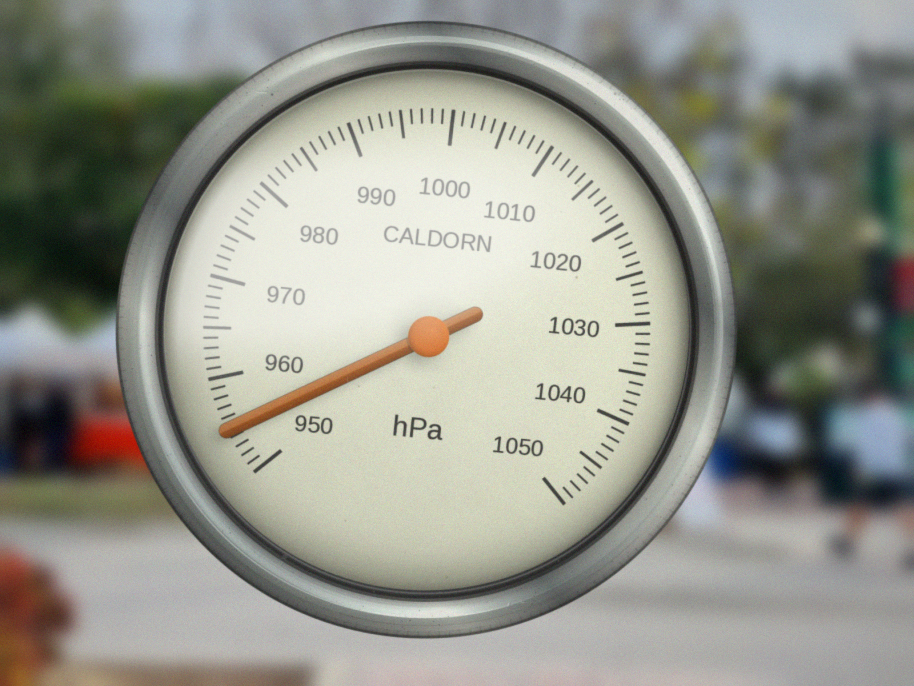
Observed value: 955; hPa
